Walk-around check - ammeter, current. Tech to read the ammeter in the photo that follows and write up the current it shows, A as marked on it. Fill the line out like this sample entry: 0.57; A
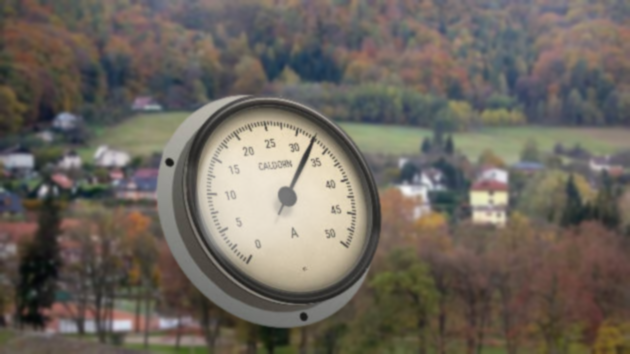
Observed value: 32.5; A
